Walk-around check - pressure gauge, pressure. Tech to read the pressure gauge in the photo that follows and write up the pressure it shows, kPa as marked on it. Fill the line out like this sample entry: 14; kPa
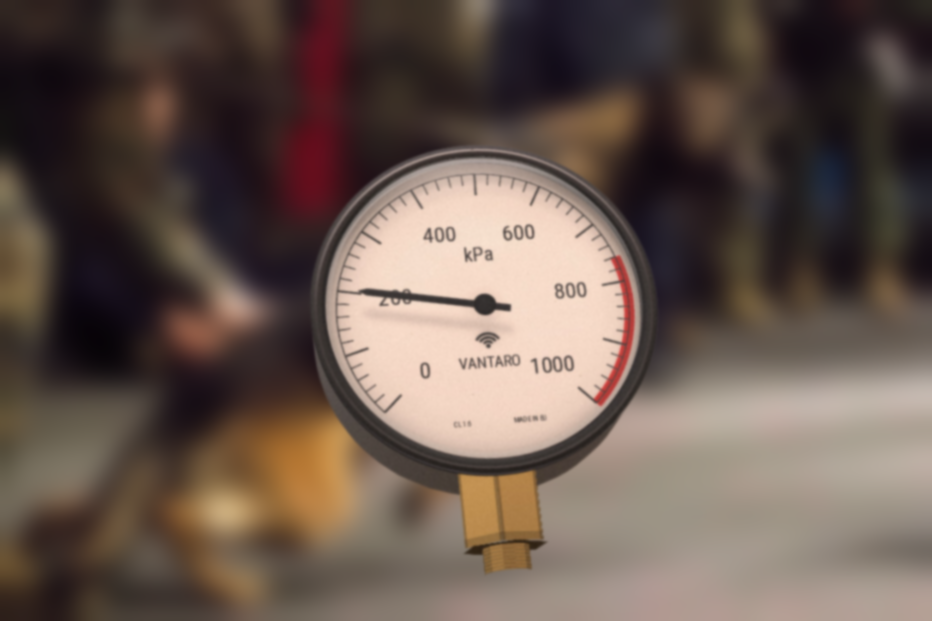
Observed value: 200; kPa
